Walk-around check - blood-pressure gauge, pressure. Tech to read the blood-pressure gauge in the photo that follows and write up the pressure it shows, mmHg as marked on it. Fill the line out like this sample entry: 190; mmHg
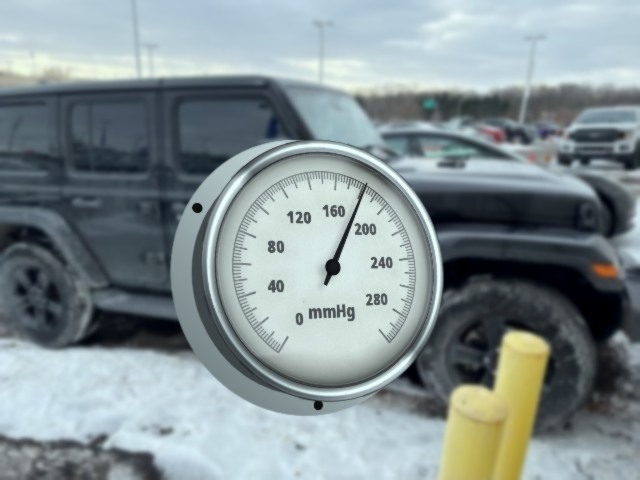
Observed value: 180; mmHg
